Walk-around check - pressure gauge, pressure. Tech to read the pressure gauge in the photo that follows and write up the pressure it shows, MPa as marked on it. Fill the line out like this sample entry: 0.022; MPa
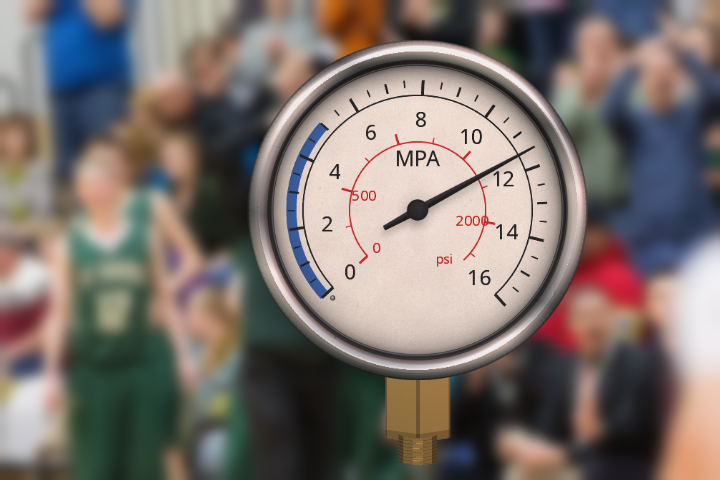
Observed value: 11.5; MPa
